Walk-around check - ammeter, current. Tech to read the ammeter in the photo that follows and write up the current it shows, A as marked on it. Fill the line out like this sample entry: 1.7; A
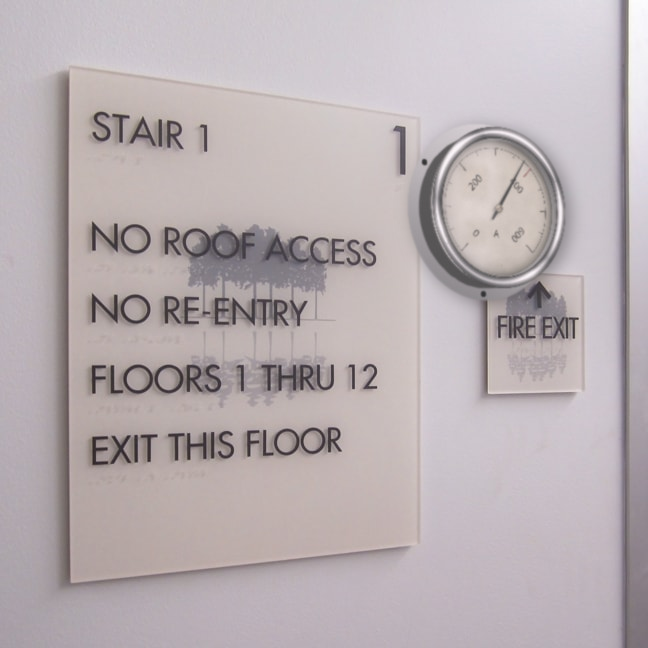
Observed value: 375; A
